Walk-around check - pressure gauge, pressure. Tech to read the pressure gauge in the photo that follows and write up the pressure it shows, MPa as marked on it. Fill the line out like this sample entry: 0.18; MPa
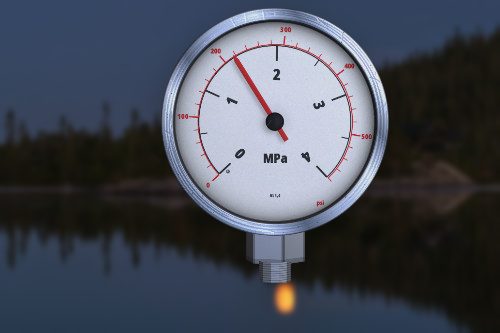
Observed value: 1.5; MPa
